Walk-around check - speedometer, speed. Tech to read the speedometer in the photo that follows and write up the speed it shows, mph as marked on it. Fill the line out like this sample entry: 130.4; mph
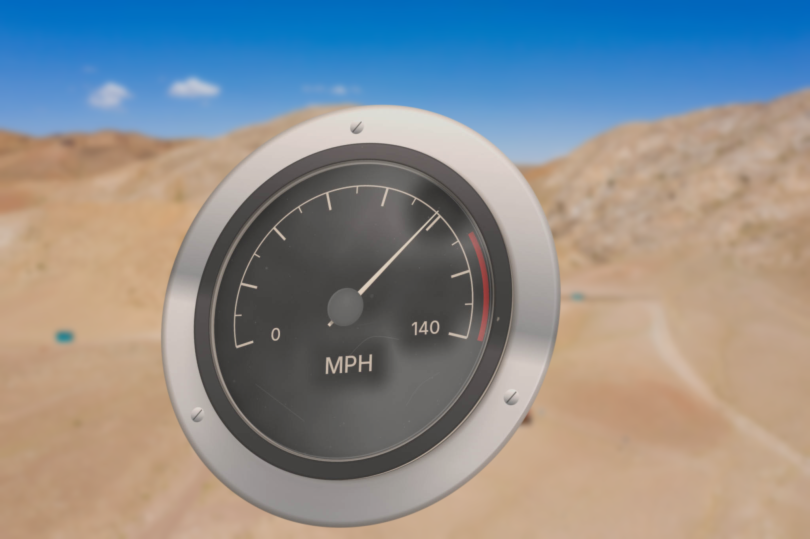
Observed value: 100; mph
